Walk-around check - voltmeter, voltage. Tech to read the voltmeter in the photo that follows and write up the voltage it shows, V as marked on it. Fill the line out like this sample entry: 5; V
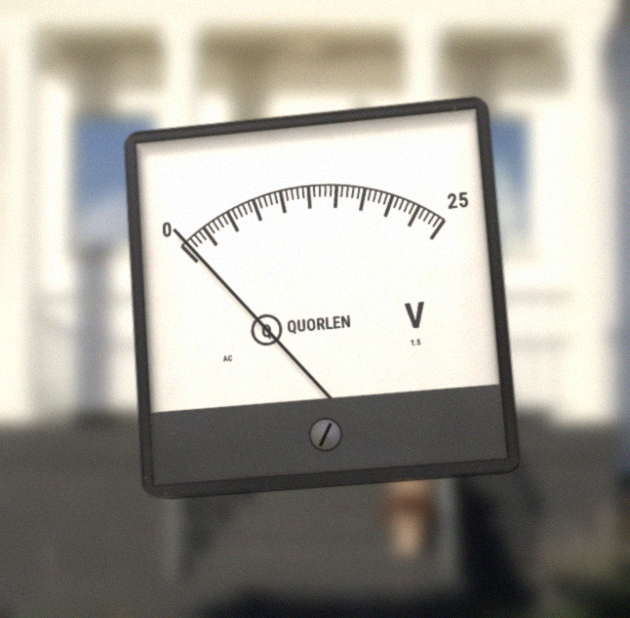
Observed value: 0.5; V
